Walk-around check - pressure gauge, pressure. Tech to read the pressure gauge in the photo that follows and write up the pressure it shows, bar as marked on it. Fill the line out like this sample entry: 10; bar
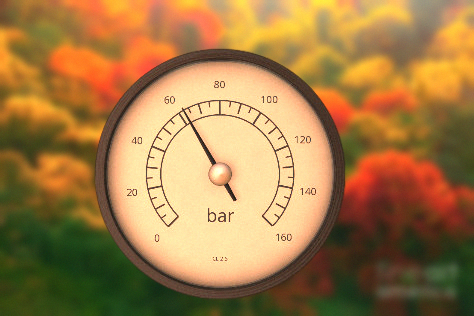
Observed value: 62.5; bar
